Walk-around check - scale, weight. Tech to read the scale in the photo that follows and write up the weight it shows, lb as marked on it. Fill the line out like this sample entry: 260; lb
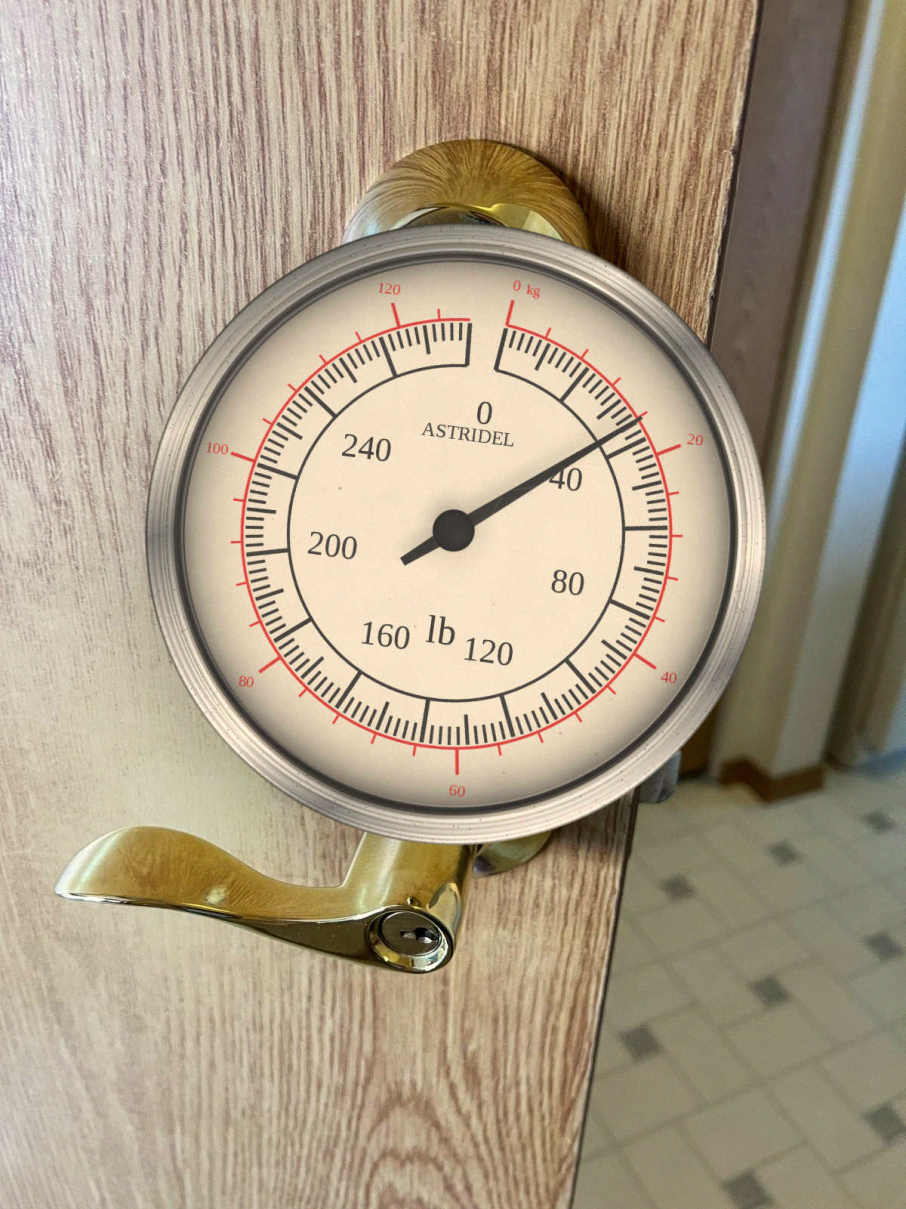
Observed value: 36; lb
